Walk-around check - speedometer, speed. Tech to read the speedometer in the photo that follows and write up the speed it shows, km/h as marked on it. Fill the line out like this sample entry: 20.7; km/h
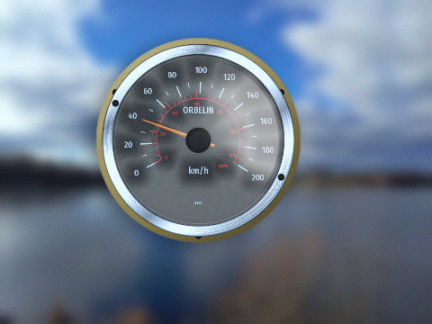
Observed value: 40; km/h
